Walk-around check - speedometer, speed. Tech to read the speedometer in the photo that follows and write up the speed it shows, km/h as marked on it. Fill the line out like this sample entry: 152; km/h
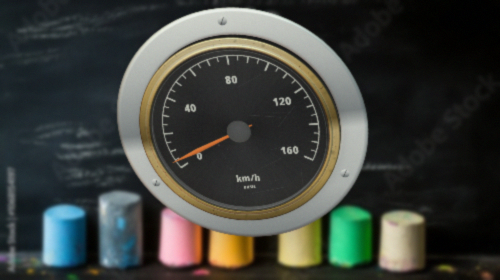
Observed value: 5; km/h
